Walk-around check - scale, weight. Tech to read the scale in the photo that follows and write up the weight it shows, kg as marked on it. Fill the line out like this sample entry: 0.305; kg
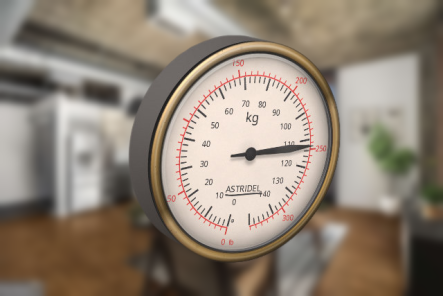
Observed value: 112; kg
